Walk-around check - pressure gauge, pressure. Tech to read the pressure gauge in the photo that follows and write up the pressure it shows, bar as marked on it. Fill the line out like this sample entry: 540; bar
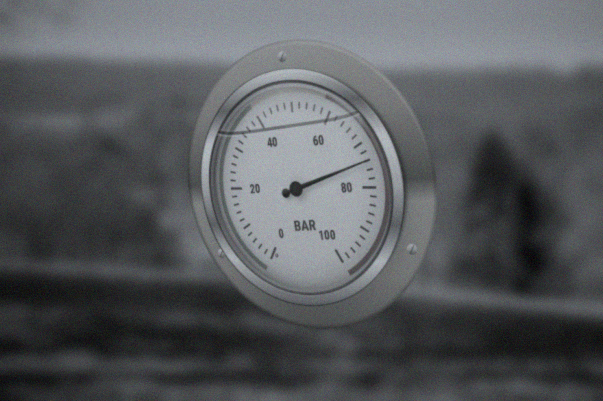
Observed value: 74; bar
